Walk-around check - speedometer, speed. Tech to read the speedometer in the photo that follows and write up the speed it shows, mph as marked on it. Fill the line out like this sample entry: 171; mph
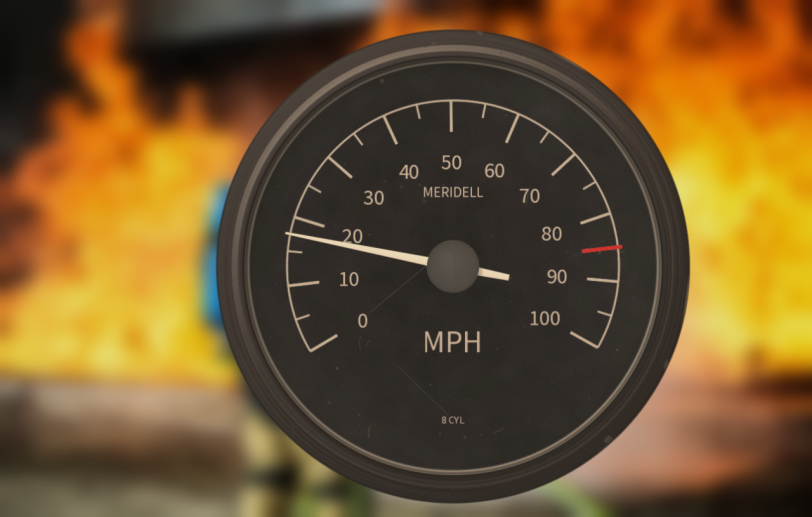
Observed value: 17.5; mph
